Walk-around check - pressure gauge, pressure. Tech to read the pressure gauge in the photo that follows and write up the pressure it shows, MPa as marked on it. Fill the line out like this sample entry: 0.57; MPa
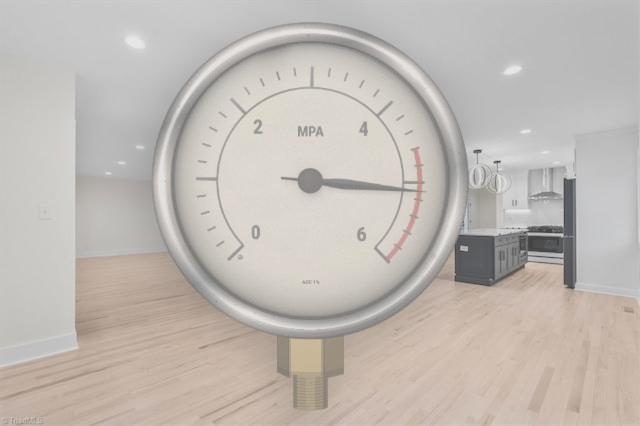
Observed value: 5.1; MPa
